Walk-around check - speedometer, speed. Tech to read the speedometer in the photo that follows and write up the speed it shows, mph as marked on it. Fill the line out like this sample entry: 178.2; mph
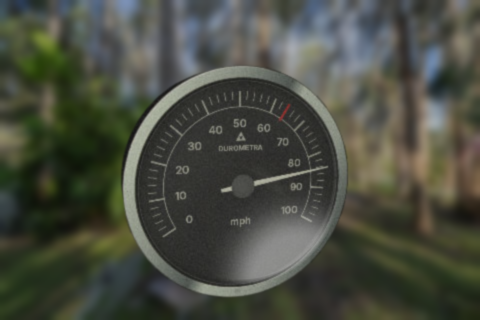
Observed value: 84; mph
